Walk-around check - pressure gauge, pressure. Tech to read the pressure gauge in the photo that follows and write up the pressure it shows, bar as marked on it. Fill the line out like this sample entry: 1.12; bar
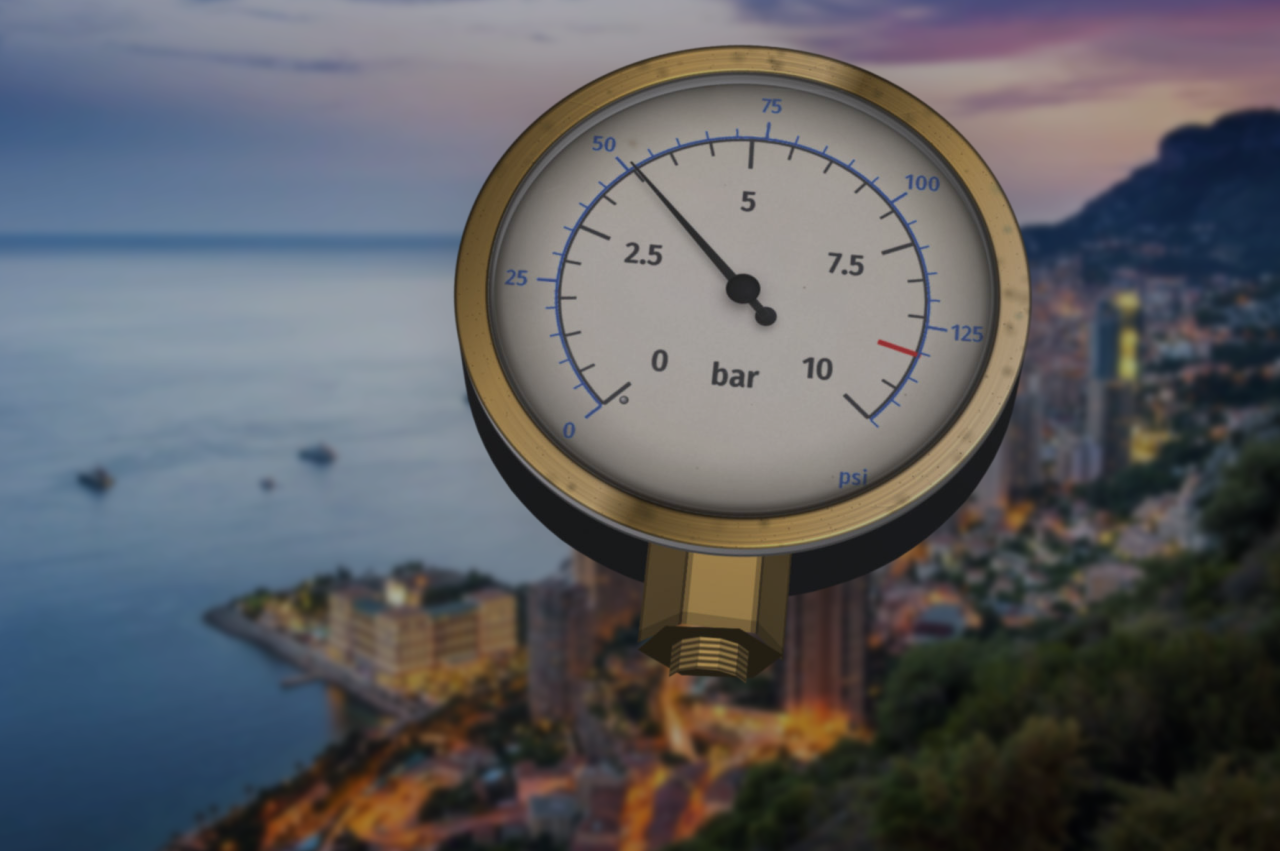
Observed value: 3.5; bar
